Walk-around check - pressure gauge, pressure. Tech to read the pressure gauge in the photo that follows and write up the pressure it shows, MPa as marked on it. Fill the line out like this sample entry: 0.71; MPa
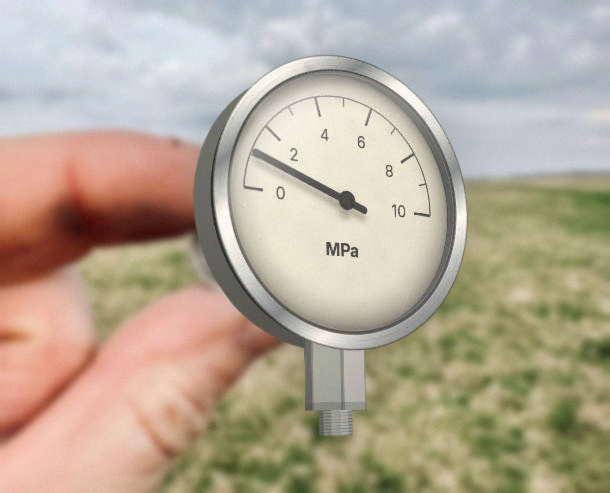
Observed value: 1; MPa
